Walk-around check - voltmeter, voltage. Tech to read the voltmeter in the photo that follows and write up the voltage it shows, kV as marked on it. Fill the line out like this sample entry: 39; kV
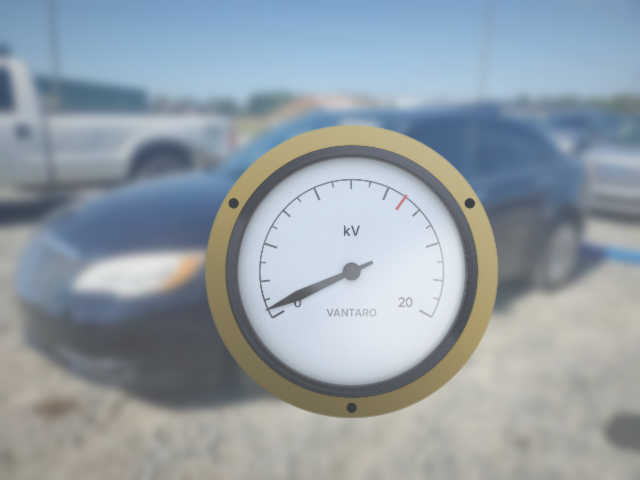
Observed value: 0.5; kV
